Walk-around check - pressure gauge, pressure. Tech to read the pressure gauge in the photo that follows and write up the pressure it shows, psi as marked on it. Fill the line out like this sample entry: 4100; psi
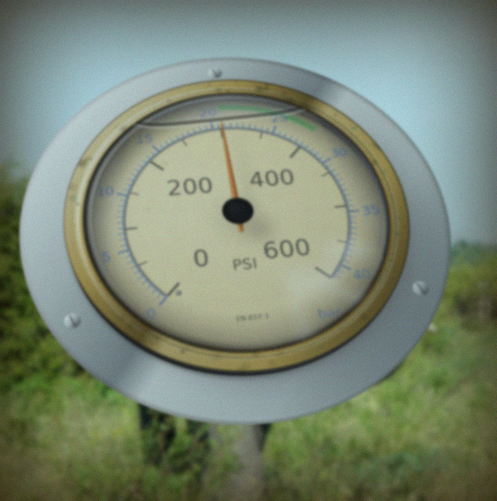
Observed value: 300; psi
